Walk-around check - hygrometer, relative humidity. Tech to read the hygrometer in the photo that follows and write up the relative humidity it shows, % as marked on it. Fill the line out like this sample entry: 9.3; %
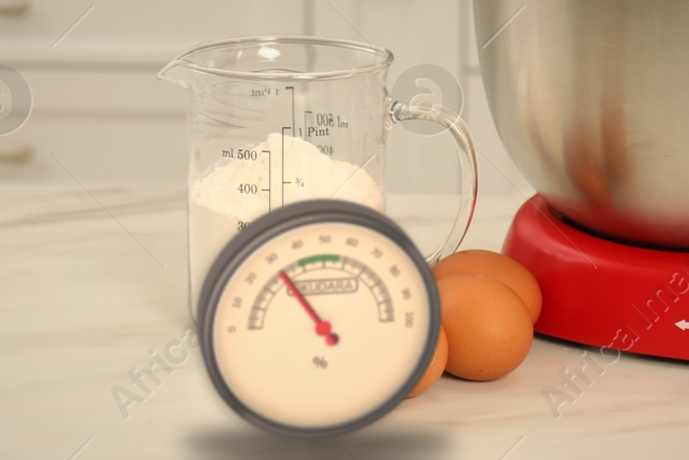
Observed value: 30; %
